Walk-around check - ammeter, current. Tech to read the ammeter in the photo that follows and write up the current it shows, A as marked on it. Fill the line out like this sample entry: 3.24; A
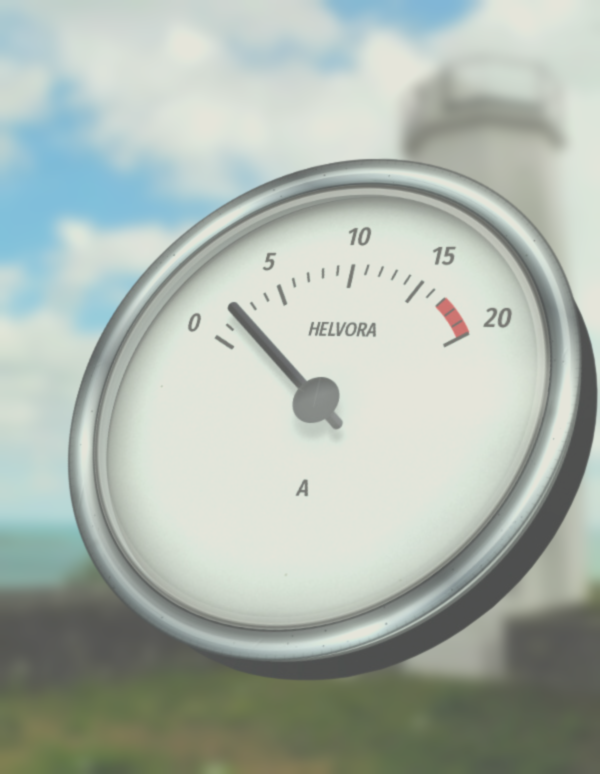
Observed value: 2; A
